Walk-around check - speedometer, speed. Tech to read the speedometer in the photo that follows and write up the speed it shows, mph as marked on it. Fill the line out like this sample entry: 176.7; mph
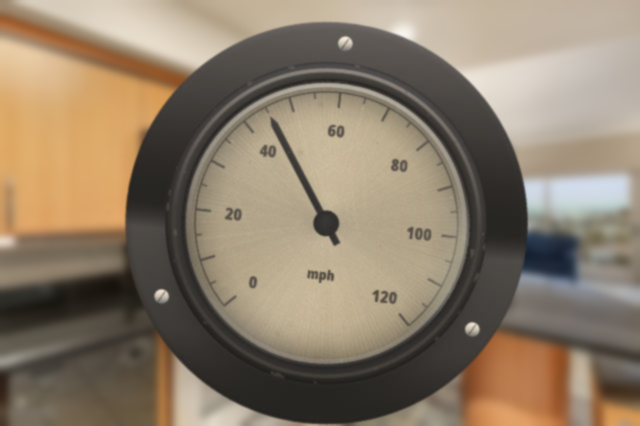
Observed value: 45; mph
